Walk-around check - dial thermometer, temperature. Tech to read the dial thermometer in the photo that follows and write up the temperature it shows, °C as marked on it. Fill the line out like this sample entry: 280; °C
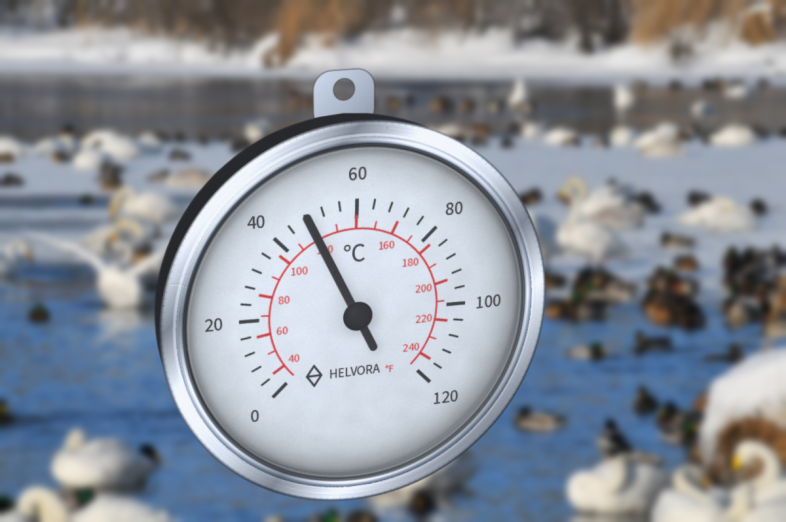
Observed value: 48; °C
